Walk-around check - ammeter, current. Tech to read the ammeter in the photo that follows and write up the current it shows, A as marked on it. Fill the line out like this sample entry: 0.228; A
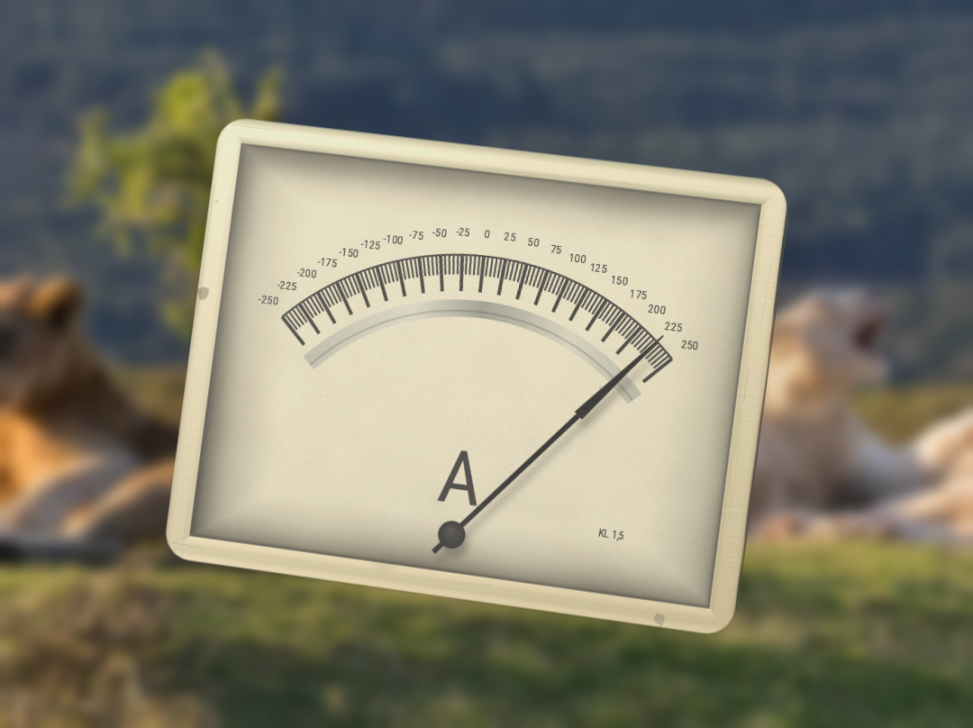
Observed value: 225; A
